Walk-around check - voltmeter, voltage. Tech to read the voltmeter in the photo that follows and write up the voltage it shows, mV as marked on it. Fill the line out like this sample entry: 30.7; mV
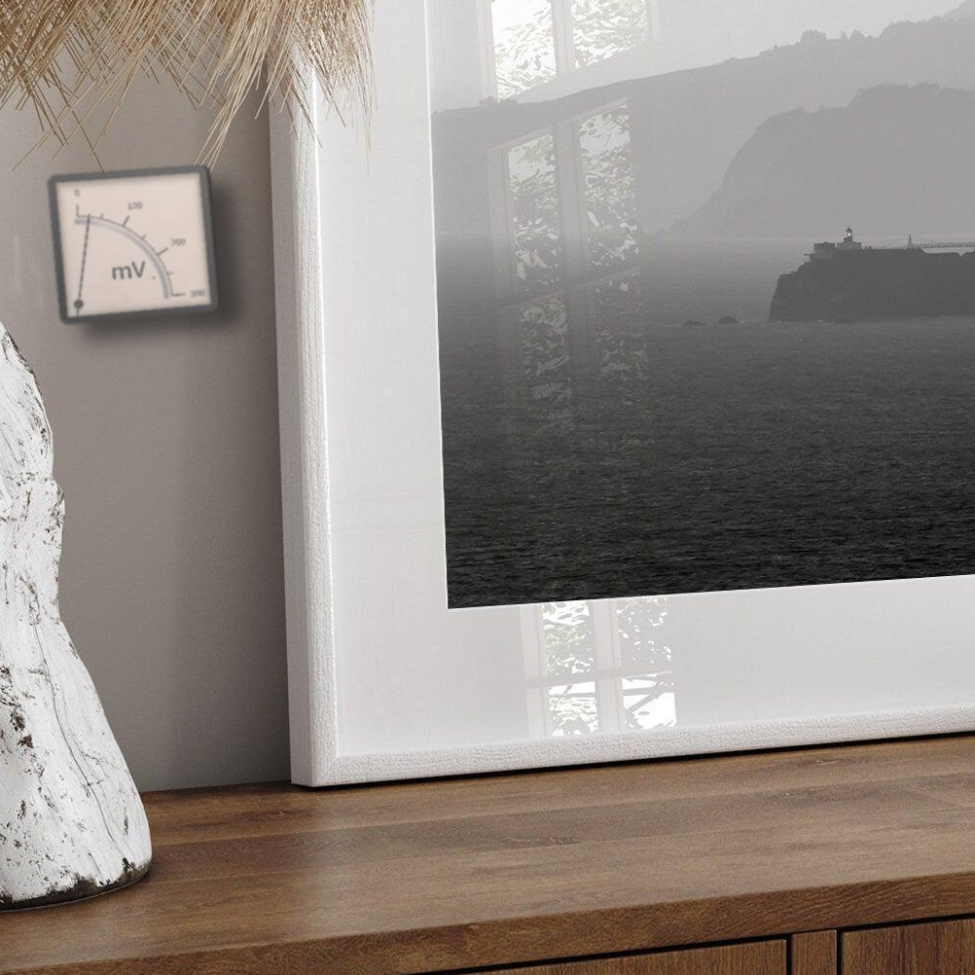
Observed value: 25; mV
